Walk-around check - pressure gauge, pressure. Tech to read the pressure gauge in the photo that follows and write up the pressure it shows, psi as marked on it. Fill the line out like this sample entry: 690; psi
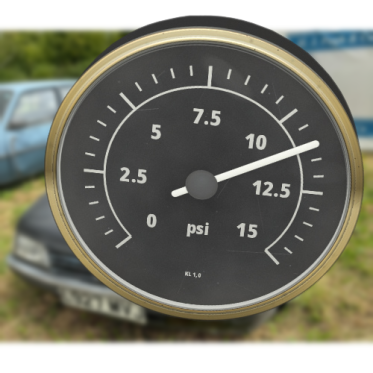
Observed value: 11; psi
